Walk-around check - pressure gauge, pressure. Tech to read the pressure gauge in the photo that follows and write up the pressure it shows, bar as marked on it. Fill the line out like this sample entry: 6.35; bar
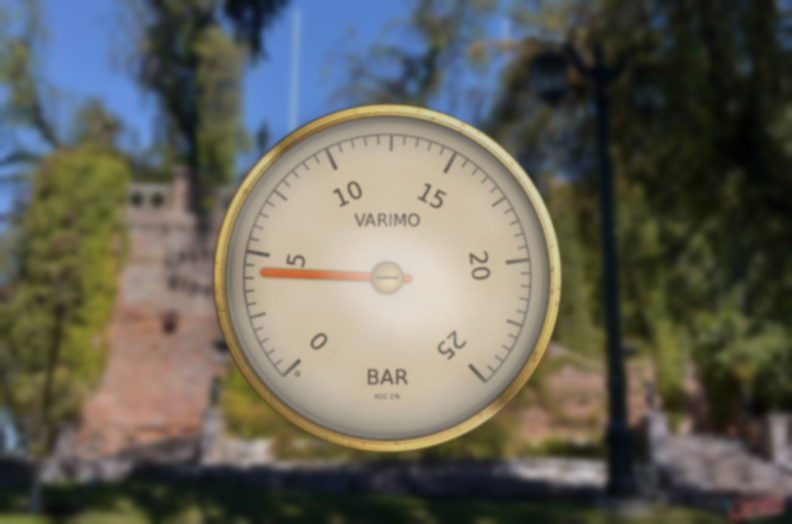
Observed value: 4.25; bar
